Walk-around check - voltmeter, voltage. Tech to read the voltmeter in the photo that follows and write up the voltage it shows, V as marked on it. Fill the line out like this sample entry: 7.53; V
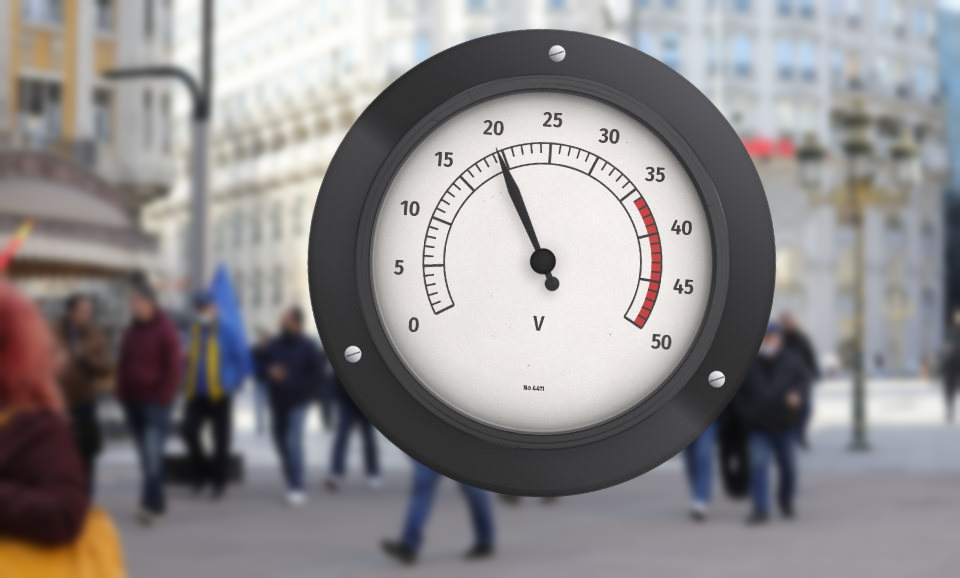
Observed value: 19.5; V
